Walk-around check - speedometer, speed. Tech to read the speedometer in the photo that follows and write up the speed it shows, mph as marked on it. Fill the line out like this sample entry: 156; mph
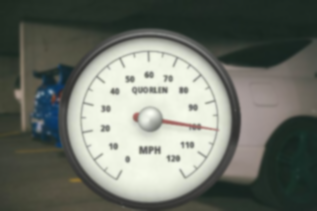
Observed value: 100; mph
